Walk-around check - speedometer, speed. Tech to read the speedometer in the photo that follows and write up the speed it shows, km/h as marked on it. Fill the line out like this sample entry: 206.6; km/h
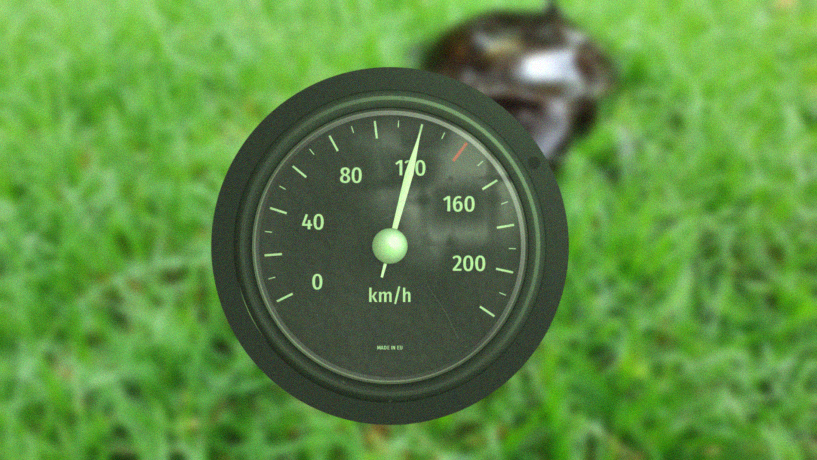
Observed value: 120; km/h
